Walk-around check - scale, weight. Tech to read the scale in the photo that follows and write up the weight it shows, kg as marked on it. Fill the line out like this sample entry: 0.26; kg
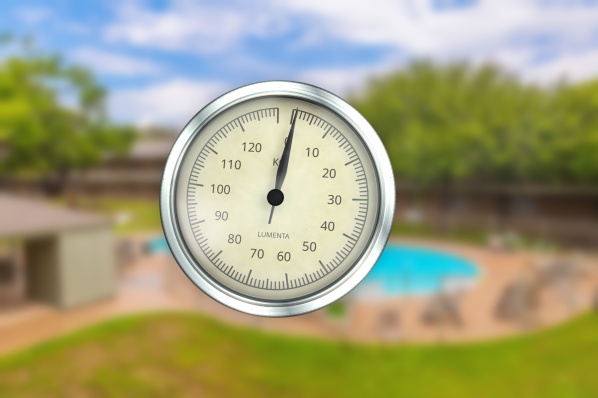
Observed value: 1; kg
